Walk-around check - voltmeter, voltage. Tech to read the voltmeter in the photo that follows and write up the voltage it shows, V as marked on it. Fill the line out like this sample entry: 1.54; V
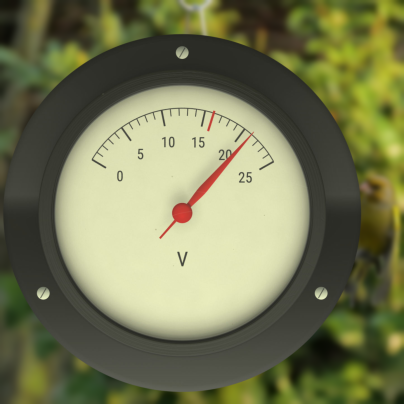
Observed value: 21; V
